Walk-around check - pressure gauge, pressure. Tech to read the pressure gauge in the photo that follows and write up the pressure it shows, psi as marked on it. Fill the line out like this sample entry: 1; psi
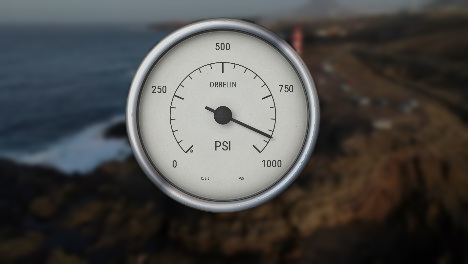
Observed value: 925; psi
